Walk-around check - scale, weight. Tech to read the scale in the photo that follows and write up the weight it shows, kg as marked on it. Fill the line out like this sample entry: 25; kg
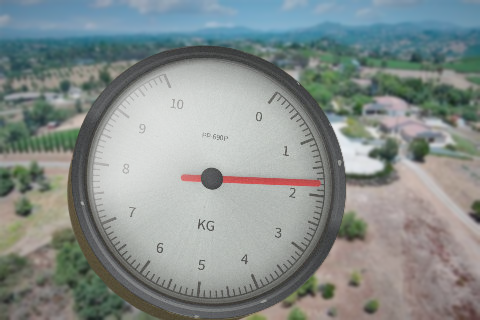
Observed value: 1.8; kg
